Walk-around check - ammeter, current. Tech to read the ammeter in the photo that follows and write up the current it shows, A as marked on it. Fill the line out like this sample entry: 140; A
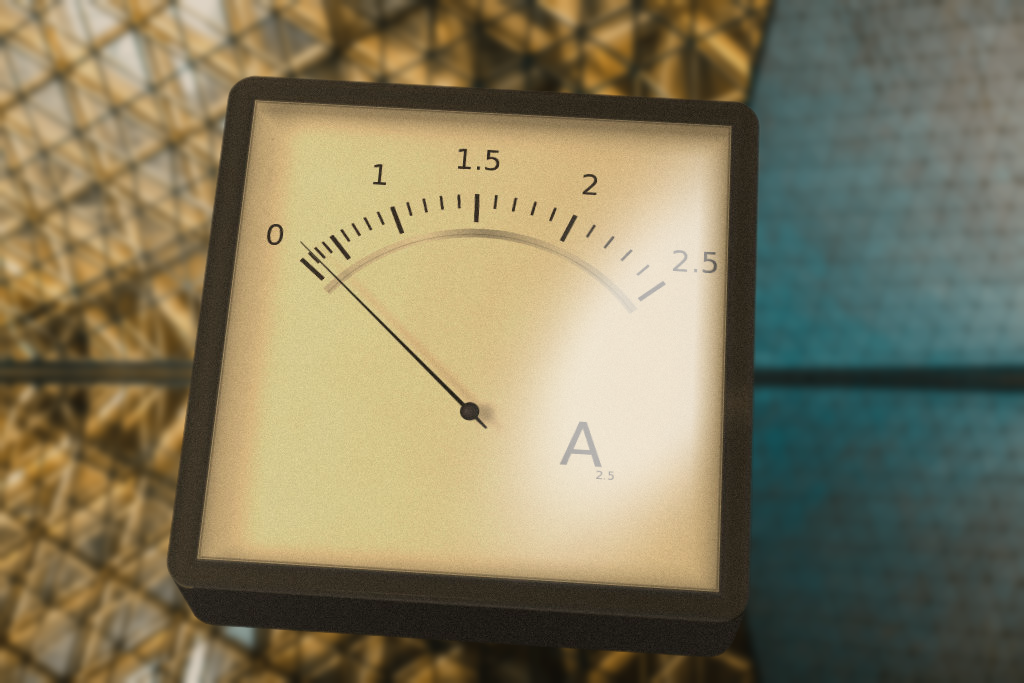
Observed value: 0.2; A
